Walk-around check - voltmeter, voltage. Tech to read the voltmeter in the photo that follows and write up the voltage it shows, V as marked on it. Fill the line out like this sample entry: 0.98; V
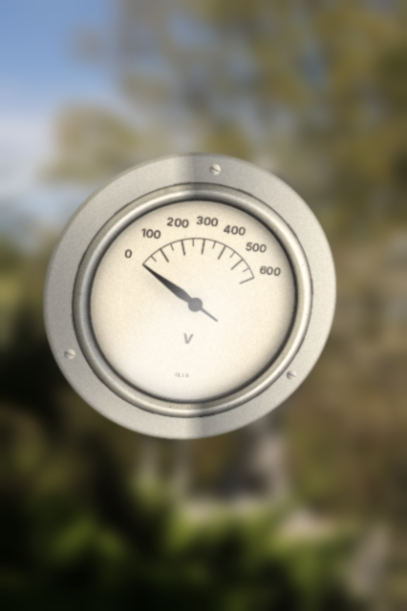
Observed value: 0; V
